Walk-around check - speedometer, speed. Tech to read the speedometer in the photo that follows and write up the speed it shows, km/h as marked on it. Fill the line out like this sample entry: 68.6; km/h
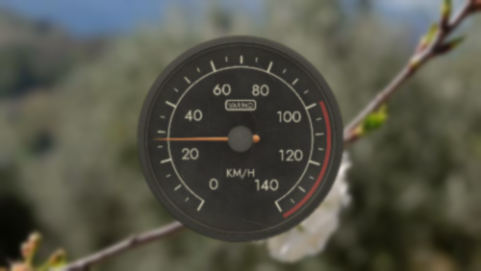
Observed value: 27.5; km/h
